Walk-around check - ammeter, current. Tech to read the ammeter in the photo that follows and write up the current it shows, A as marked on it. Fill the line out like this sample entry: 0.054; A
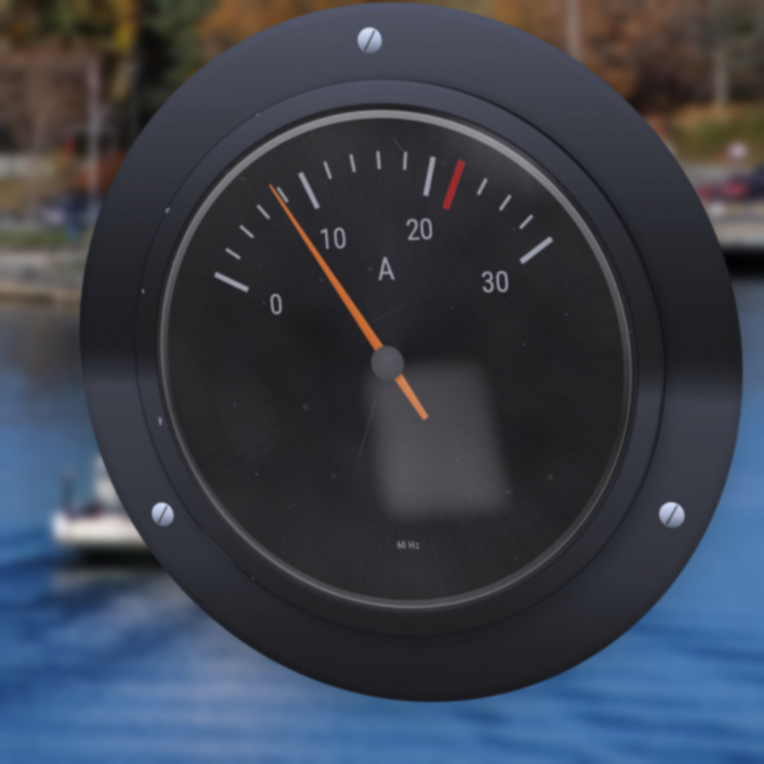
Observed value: 8; A
